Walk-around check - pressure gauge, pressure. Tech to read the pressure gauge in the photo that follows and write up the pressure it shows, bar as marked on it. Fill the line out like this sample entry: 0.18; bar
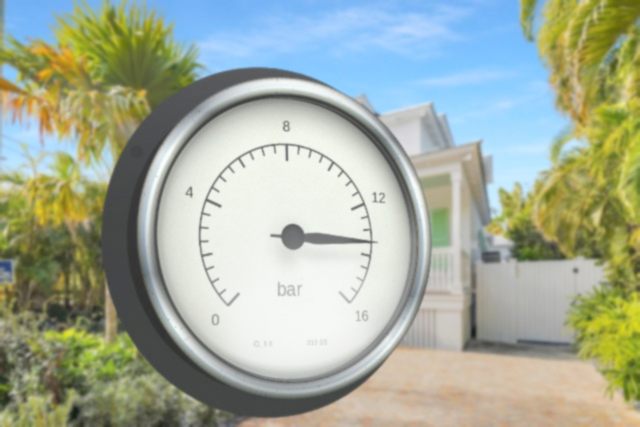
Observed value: 13.5; bar
